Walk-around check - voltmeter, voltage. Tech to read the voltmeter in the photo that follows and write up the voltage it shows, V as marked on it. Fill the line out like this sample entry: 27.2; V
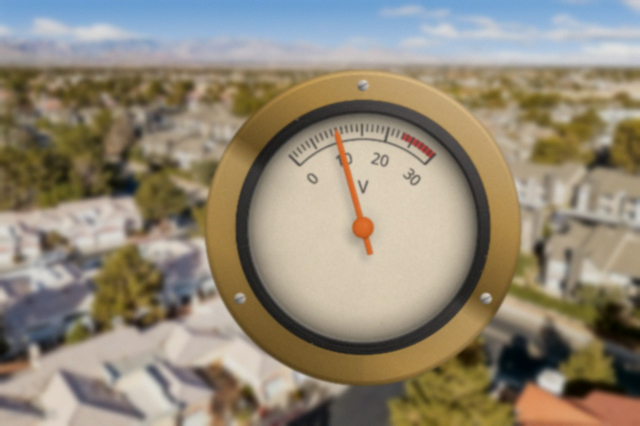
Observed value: 10; V
